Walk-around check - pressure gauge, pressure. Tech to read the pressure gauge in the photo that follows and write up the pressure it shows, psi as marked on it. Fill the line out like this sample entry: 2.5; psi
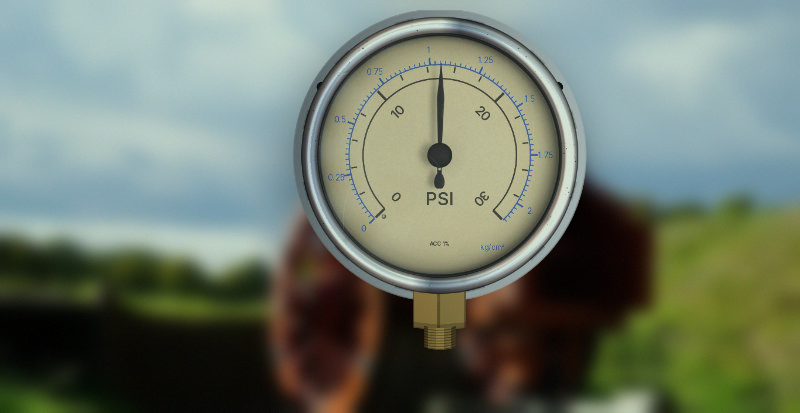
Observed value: 15; psi
